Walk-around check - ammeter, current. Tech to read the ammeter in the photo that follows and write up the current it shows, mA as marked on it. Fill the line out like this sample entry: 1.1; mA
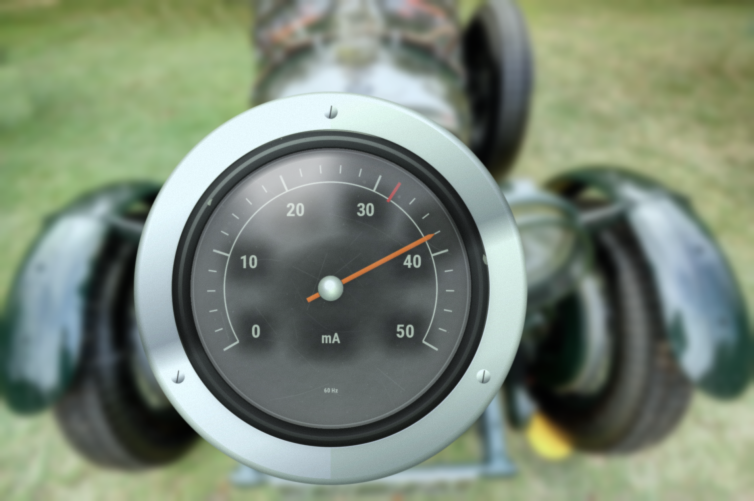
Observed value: 38; mA
